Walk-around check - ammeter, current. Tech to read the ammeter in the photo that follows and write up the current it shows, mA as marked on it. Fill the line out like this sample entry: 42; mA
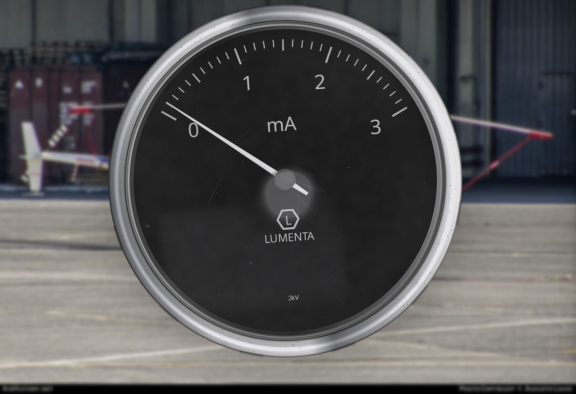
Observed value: 0.1; mA
